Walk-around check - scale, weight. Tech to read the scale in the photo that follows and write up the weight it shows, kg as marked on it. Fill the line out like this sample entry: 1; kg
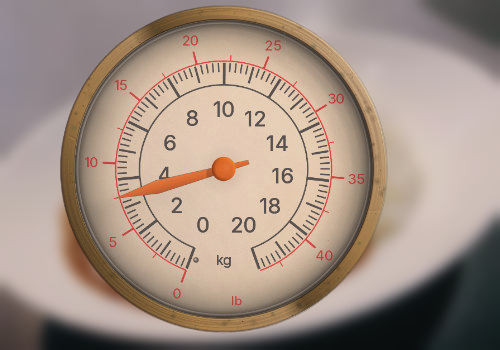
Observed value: 3.4; kg
